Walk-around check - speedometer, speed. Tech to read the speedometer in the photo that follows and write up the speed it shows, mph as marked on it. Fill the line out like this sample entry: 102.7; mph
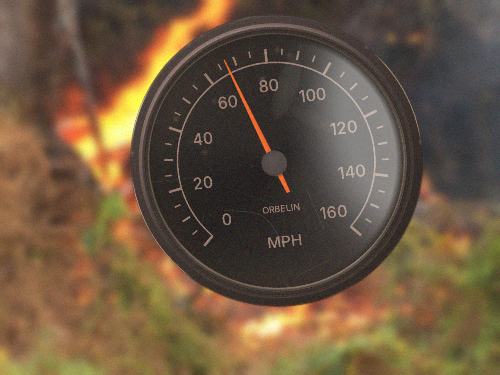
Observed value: 67.5; mph
